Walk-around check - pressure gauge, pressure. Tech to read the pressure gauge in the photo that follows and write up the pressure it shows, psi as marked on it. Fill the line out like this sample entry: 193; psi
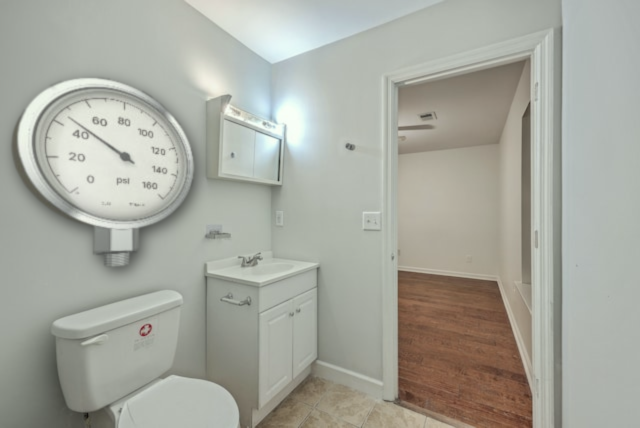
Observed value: 45; psi
